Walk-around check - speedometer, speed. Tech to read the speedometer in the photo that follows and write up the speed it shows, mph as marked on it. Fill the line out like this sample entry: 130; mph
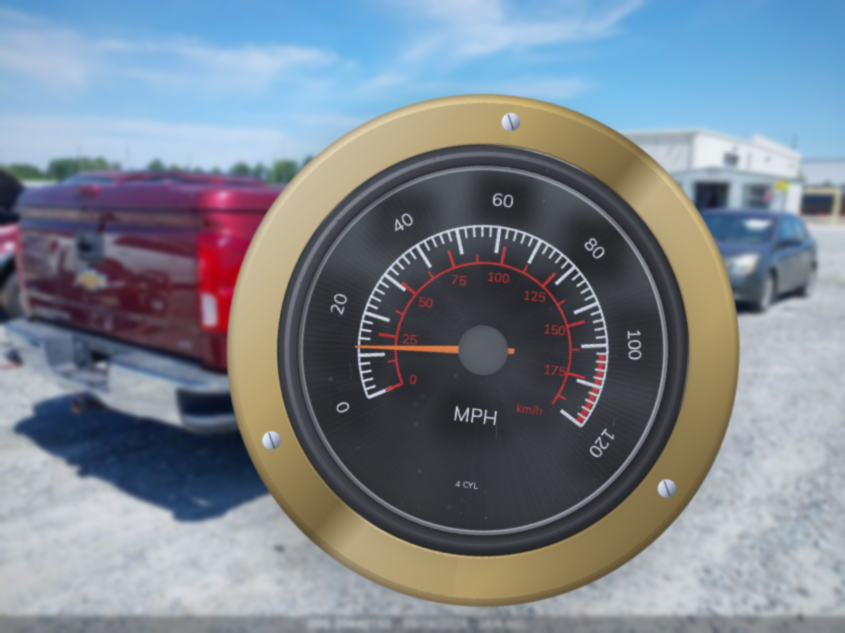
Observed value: 12; mph
